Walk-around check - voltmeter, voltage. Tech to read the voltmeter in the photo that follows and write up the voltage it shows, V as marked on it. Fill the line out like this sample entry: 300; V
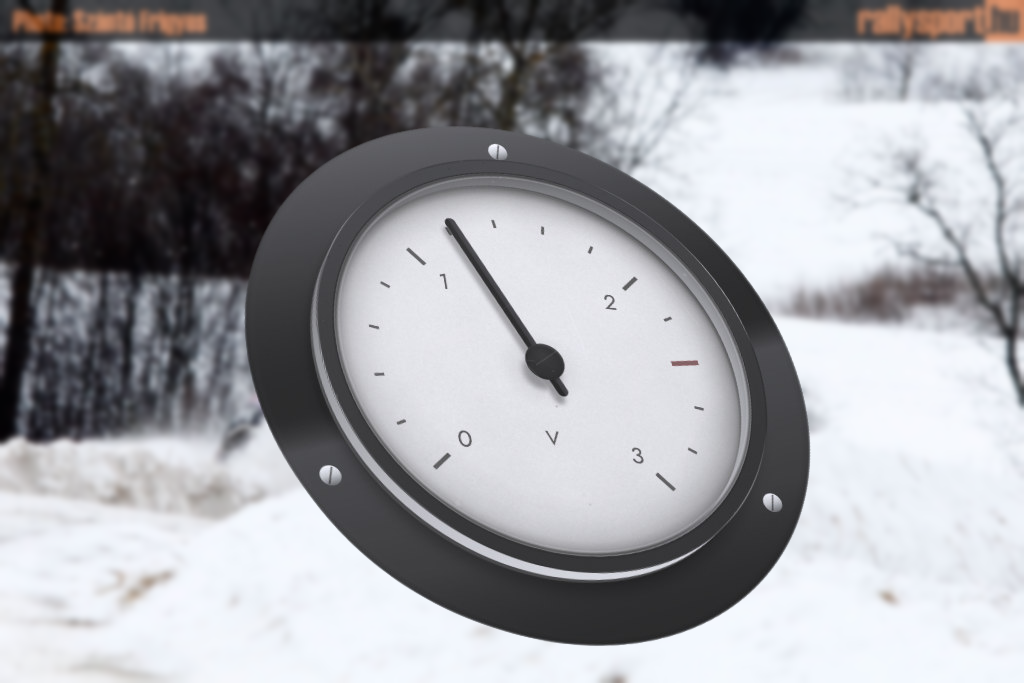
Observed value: 1.2; V
